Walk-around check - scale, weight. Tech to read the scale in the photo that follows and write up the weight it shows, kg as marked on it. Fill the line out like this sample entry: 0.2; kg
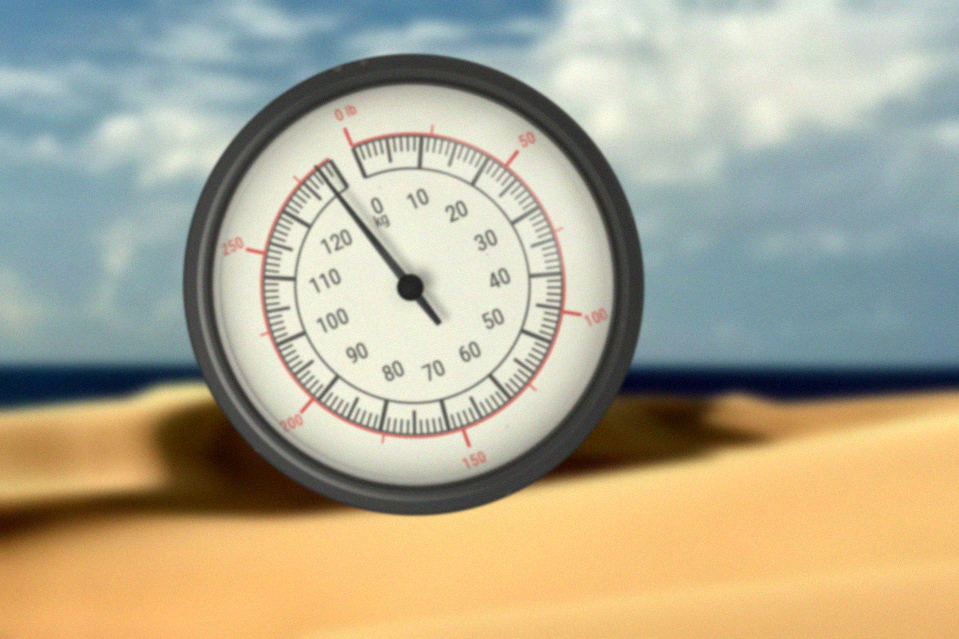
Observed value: 128; kg
